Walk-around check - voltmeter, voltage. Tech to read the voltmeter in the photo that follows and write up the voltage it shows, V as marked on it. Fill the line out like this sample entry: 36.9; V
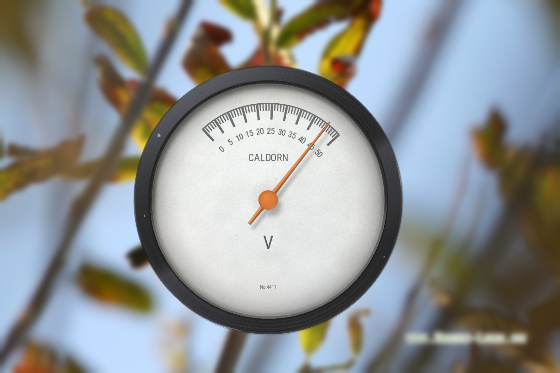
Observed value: 45; V
